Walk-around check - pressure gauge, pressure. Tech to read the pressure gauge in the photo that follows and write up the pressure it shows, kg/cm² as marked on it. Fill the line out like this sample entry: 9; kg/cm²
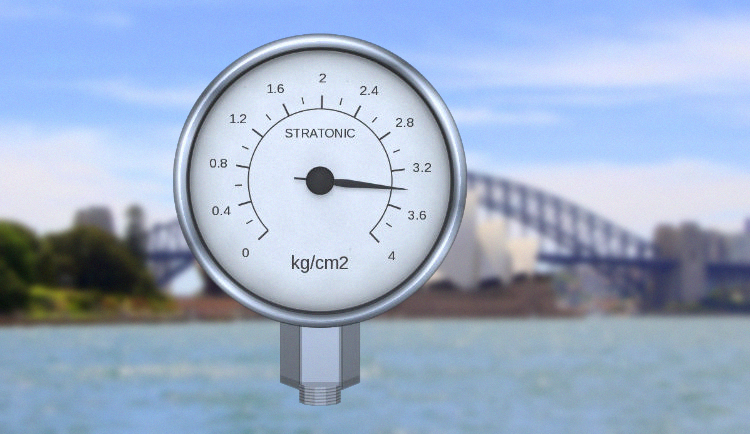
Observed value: 3.4; kg/cm²
